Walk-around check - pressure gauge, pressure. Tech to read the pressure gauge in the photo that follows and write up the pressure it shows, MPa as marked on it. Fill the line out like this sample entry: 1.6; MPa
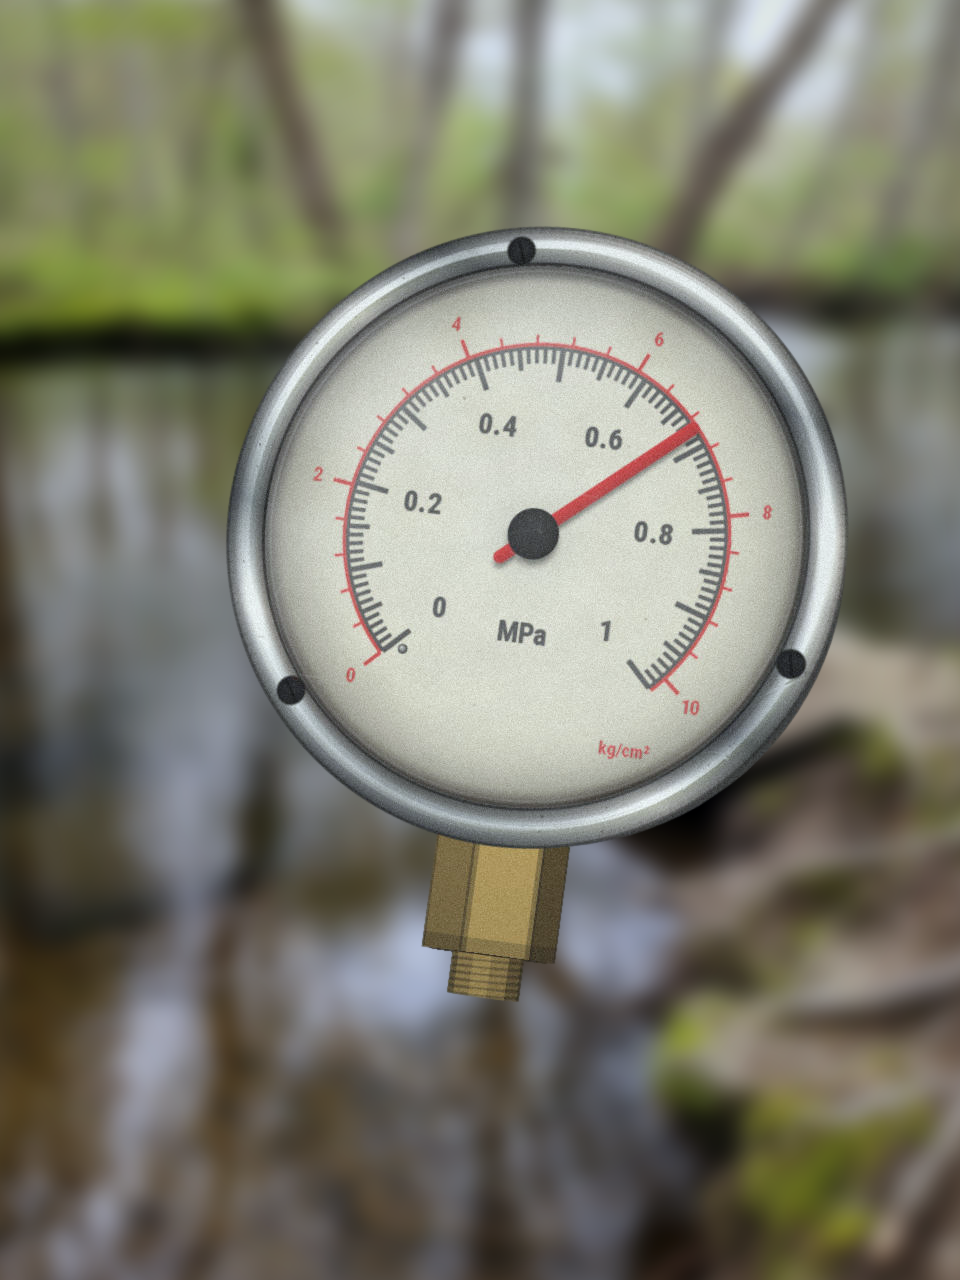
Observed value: 0.68; MPa
